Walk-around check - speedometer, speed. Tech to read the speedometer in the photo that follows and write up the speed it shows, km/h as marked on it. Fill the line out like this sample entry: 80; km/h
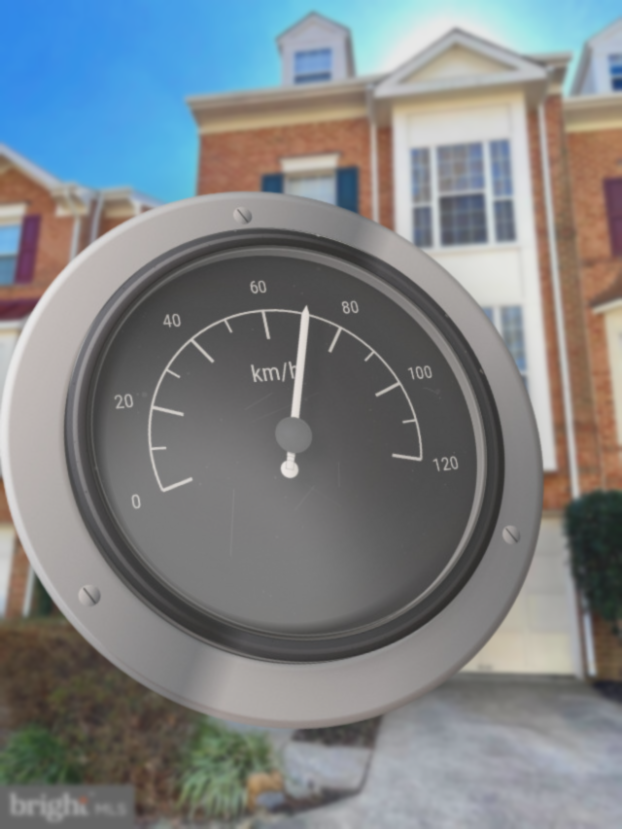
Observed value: 70; km/h
